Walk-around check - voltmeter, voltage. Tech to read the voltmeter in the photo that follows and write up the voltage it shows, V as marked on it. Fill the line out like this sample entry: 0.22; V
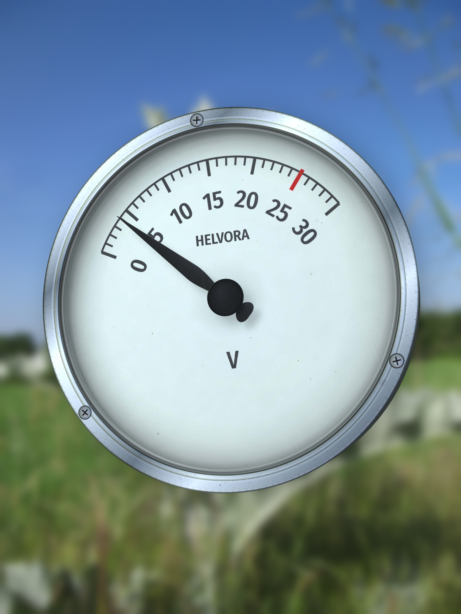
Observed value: 4; V
